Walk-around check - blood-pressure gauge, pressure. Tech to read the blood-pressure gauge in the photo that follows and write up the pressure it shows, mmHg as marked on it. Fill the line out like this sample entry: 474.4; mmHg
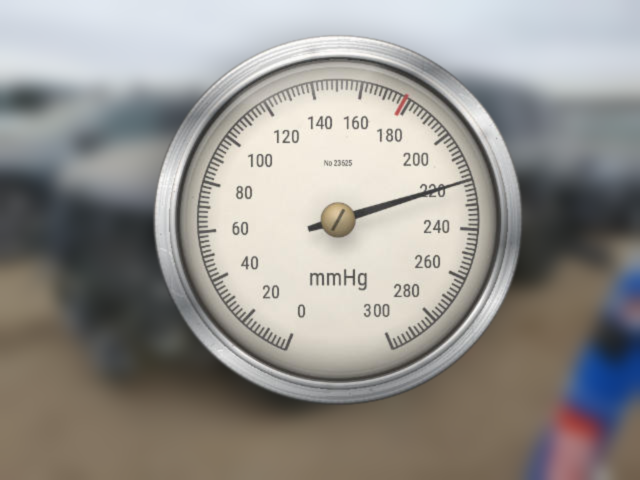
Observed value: 220; mmHg
